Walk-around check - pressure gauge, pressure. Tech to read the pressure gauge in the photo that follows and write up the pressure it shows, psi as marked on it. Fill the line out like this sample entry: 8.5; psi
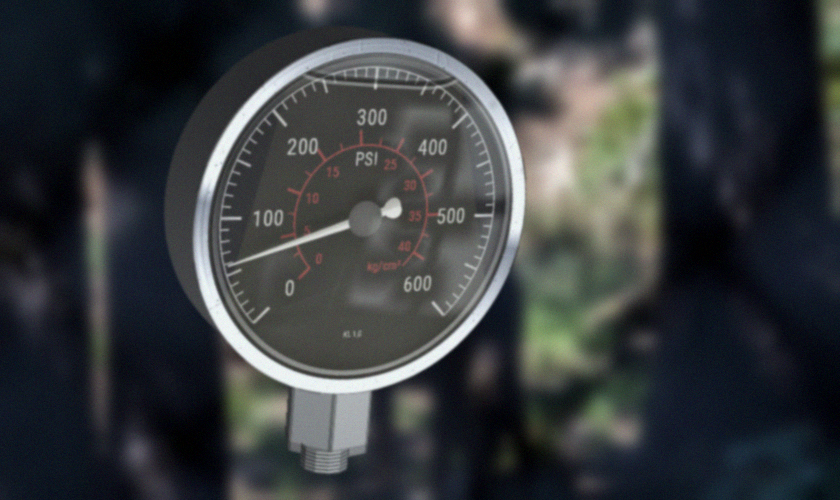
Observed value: 60; psi
